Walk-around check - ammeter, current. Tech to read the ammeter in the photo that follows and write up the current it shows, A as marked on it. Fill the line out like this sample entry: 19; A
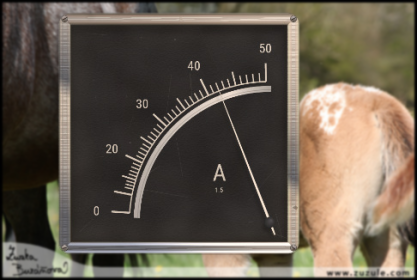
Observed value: 42; A
